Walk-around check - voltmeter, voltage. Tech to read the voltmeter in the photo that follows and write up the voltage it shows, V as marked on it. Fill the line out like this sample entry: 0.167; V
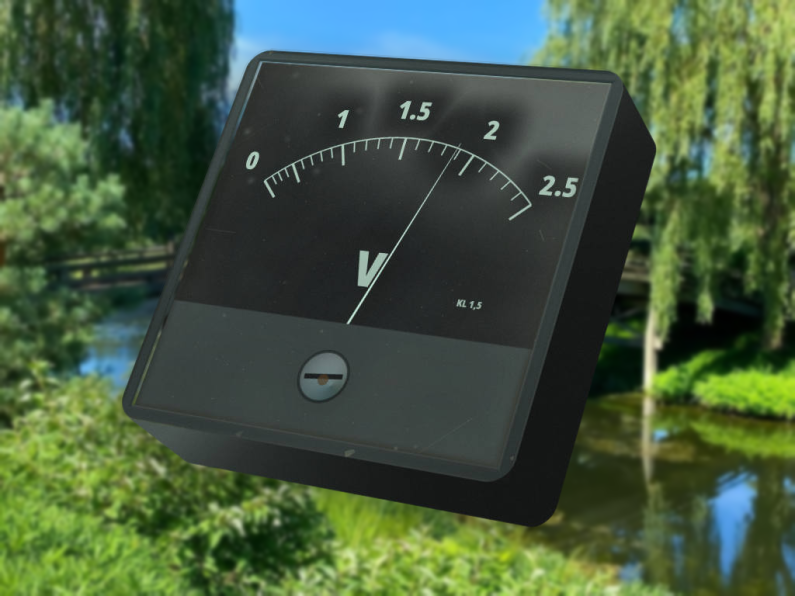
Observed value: 1.9; V
